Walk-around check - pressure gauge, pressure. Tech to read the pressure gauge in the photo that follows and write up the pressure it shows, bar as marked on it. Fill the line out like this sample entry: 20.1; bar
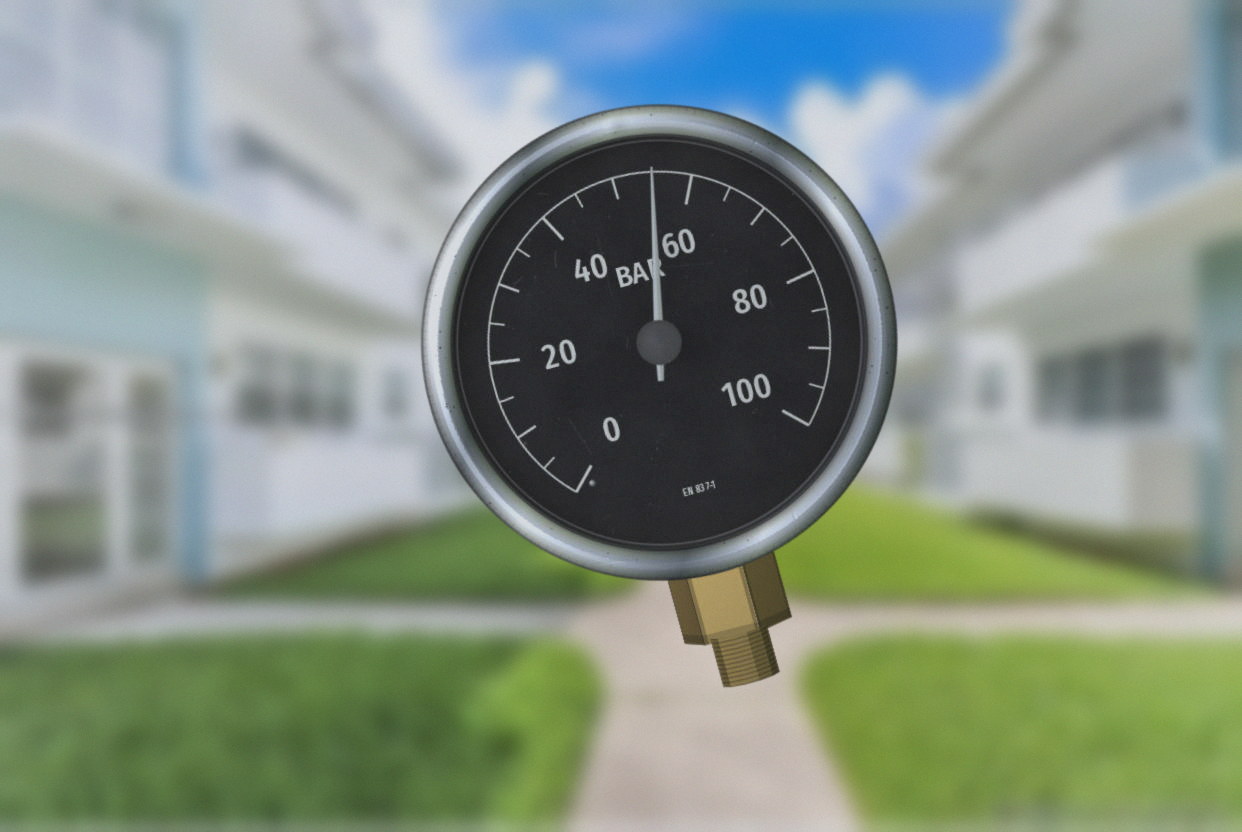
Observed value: 55; bar
